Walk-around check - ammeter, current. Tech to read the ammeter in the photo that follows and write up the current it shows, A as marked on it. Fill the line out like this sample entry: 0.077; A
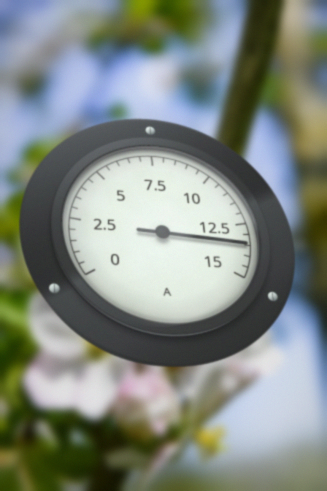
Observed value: 13.5; A
